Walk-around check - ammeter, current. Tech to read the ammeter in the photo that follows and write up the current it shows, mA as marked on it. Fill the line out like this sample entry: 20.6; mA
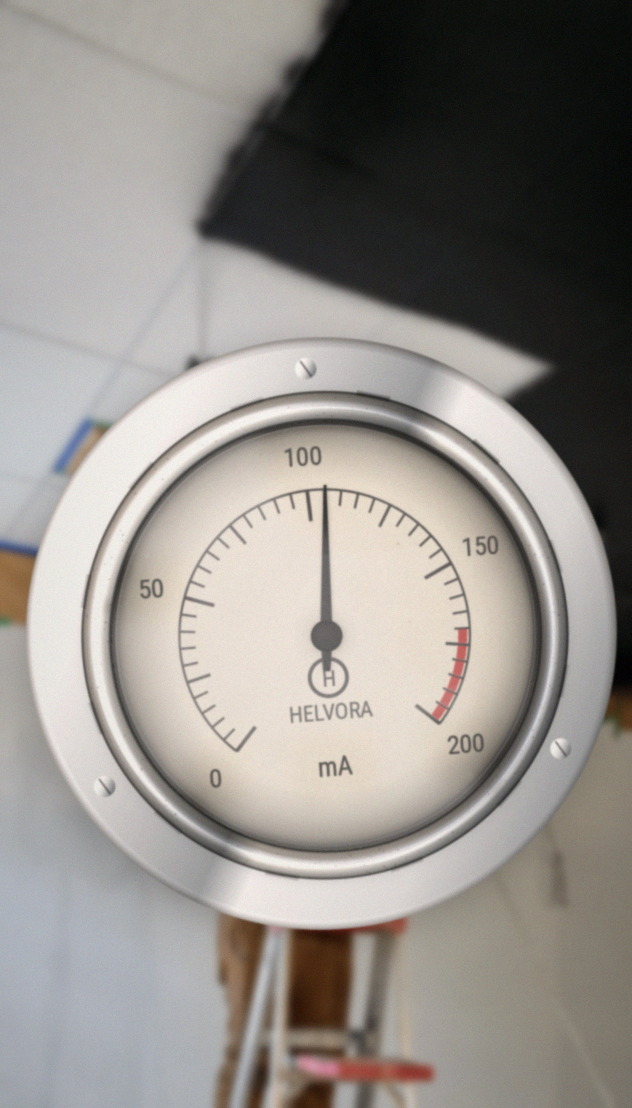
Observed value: 105; mA
